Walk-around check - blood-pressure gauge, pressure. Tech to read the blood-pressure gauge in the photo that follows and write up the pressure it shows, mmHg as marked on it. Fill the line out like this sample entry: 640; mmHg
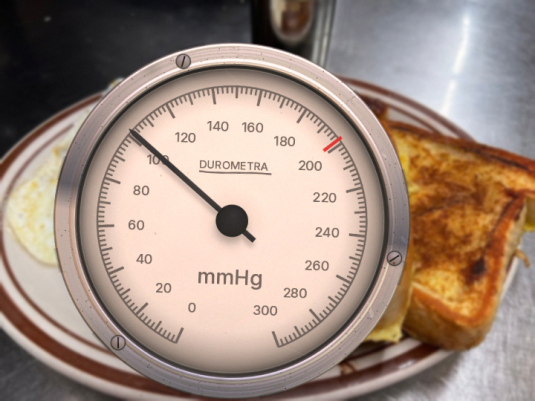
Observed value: 102; mmHg
